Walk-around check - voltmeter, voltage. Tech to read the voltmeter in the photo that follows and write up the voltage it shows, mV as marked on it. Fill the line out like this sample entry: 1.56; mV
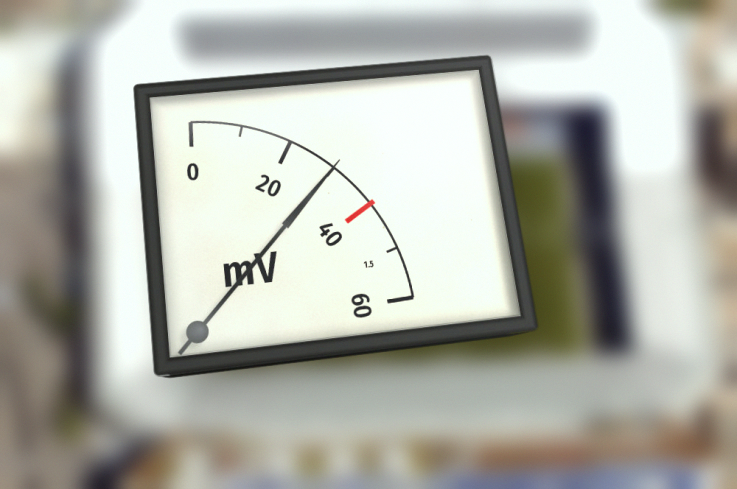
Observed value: 30; mV
